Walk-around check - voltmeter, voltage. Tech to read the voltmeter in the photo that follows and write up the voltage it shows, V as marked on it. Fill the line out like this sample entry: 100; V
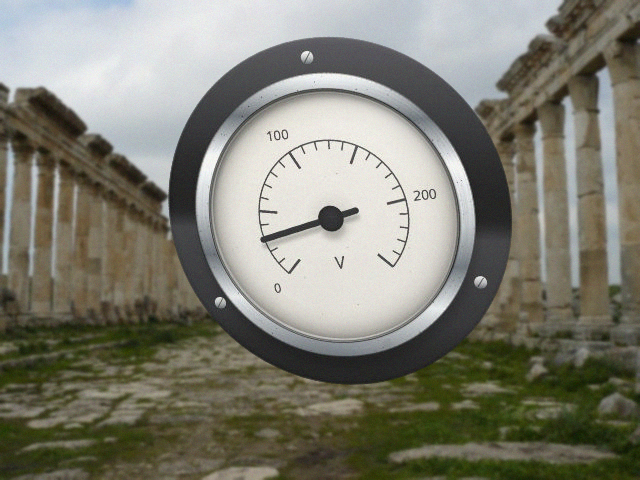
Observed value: 30; V
